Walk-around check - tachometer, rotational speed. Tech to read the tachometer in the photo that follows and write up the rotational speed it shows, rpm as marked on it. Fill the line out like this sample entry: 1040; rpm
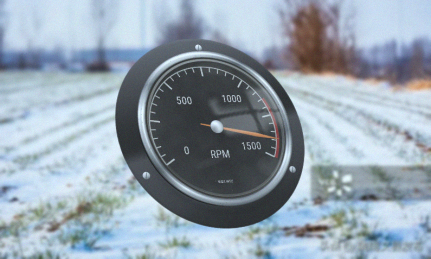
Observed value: 1400; rpm
